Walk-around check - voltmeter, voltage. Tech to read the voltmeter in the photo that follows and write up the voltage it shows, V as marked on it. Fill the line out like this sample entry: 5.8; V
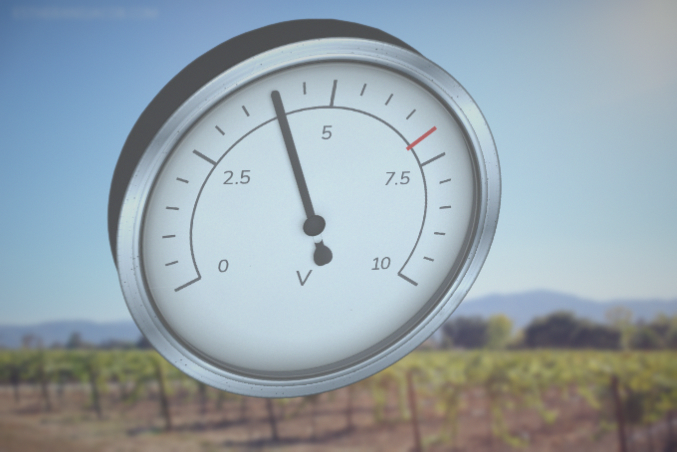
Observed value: 4; V
